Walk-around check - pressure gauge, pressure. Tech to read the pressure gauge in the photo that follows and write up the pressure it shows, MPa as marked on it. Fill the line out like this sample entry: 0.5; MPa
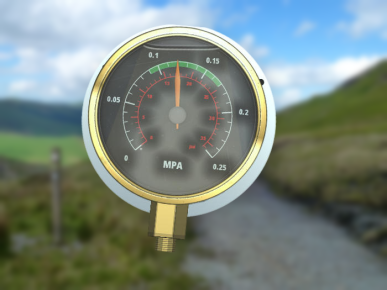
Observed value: 0.12; MPa
